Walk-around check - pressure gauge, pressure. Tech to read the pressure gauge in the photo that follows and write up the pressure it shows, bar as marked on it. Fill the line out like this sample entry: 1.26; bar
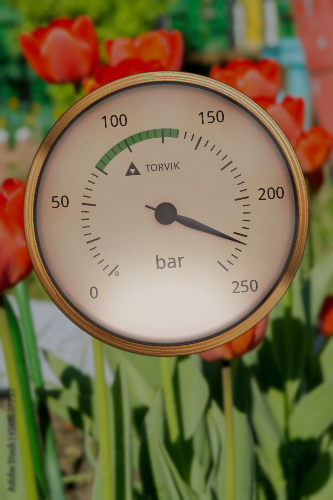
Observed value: 230; bar
